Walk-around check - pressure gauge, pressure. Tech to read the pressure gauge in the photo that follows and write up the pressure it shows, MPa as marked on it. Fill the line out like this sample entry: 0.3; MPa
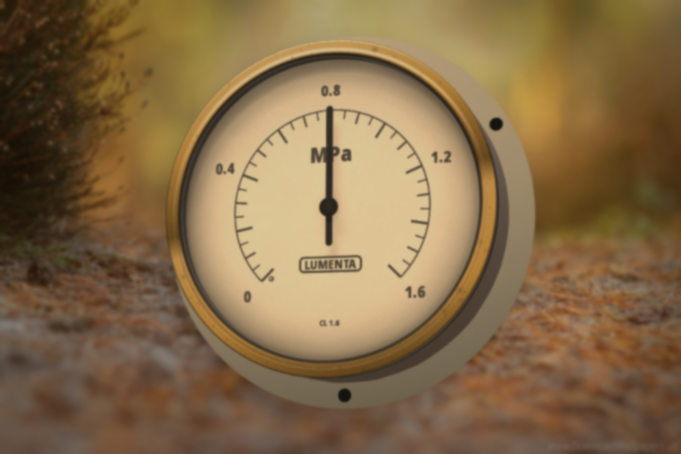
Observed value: 0.8; MPa
